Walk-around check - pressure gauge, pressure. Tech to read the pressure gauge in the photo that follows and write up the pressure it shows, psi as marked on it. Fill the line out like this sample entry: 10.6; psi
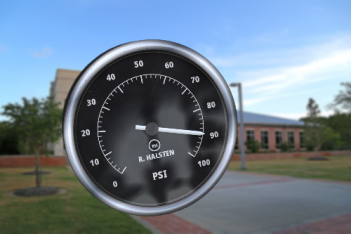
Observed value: 90; psi
